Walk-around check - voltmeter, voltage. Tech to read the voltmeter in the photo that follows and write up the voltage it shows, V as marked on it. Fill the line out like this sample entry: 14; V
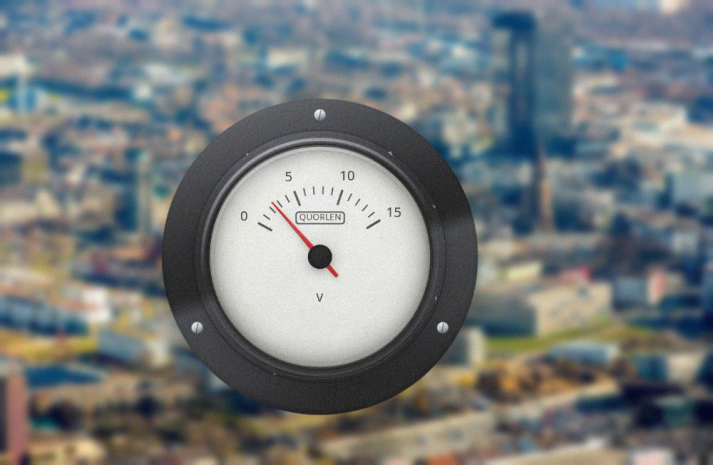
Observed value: 2.5; V
